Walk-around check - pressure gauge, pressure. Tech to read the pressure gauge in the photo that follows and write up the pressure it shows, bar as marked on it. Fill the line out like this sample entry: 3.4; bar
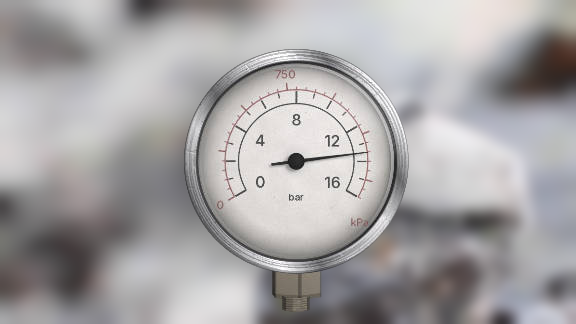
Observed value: 13.5; bar
